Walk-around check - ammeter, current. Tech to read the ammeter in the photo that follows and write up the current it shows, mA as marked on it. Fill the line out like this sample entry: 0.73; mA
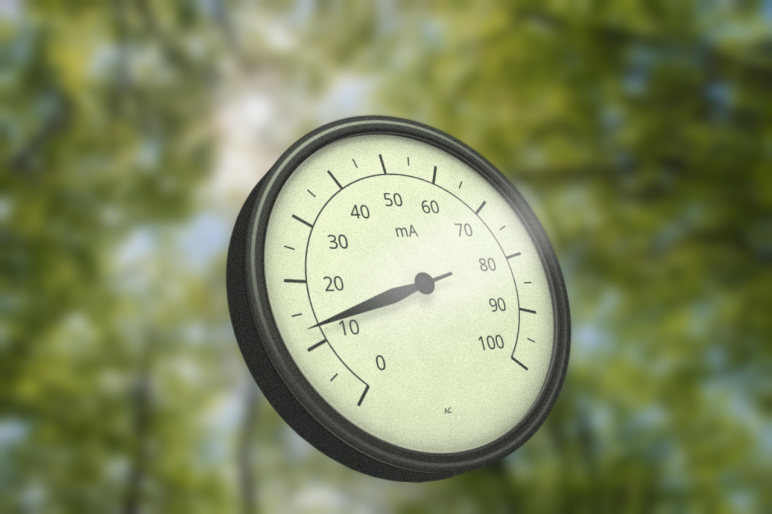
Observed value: 12.5; mA
